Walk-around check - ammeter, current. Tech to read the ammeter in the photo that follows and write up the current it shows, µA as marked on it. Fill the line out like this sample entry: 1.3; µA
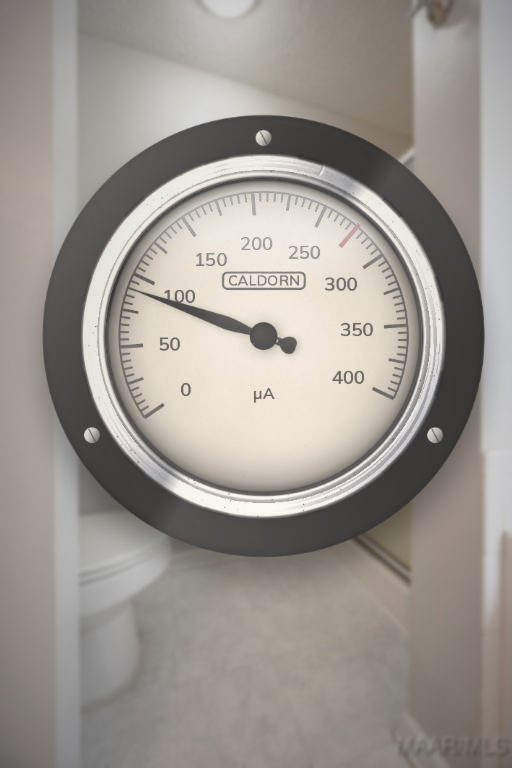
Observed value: 90; µA
